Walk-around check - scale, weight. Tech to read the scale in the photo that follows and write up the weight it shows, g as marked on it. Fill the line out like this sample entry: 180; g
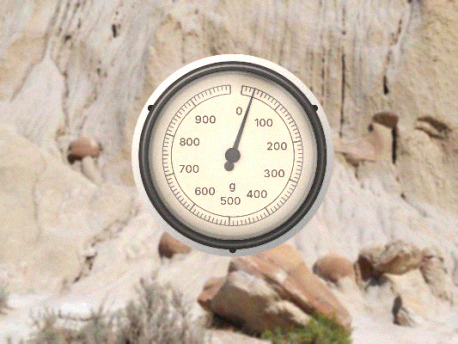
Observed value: 30; g
